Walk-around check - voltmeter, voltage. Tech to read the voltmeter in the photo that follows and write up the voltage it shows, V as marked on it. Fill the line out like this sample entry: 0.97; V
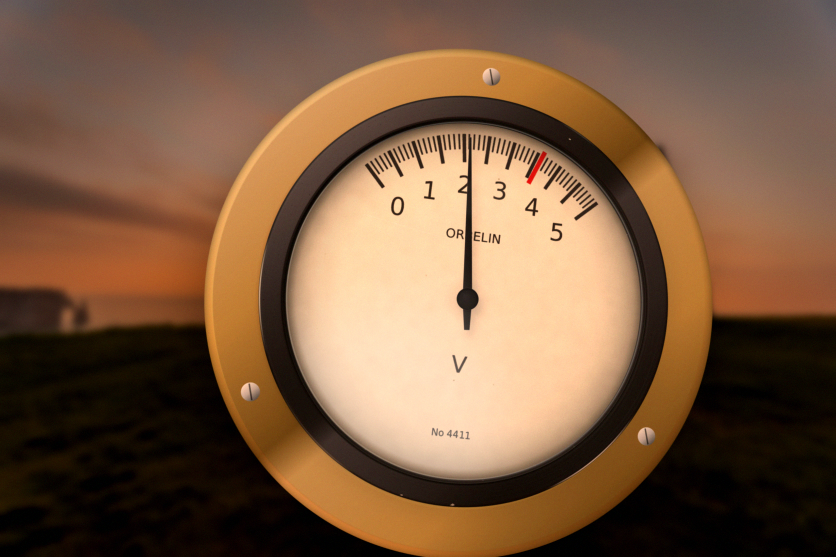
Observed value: 2.1; V
